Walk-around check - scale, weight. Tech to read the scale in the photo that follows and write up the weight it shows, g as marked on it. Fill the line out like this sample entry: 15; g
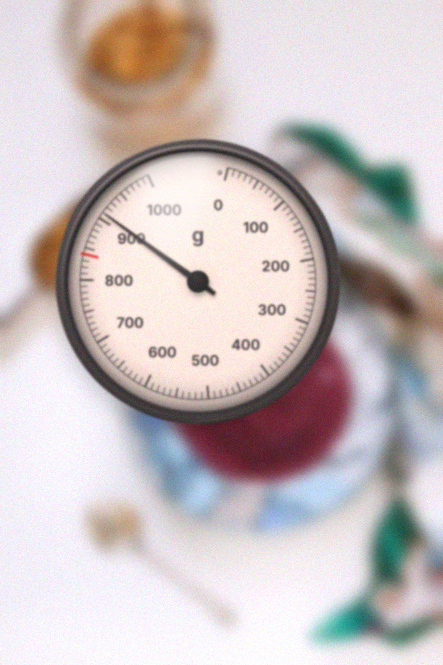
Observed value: 910; g
